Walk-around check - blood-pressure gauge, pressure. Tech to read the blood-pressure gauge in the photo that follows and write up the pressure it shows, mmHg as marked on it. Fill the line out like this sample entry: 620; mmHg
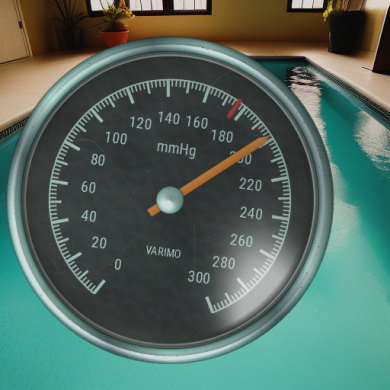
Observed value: 198; mmHg
